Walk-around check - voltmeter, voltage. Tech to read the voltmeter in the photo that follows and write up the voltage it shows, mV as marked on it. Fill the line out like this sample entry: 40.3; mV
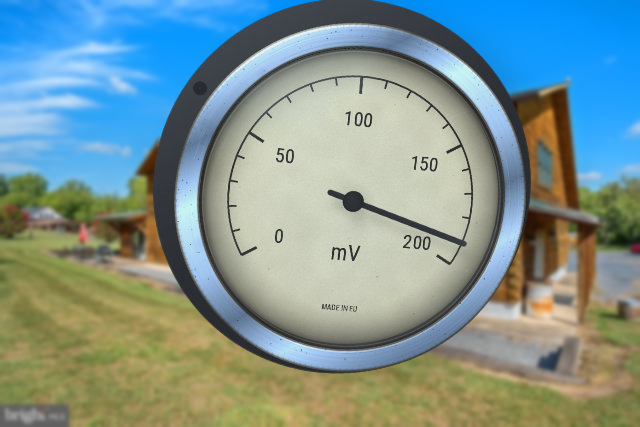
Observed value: 190; mV
